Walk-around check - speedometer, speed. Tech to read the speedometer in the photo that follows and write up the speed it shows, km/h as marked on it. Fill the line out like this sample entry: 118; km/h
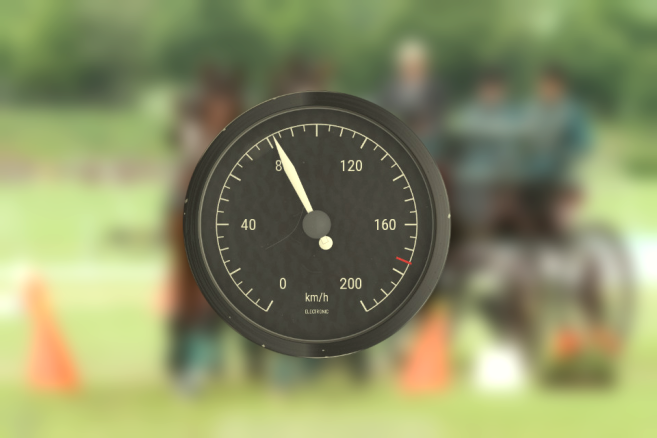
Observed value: 82.5; km/h
